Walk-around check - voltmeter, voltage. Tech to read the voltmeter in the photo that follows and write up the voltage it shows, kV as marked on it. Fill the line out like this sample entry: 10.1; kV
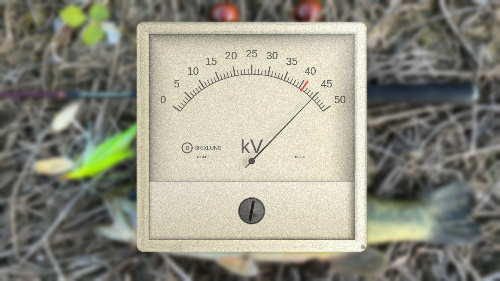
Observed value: 45; kV
